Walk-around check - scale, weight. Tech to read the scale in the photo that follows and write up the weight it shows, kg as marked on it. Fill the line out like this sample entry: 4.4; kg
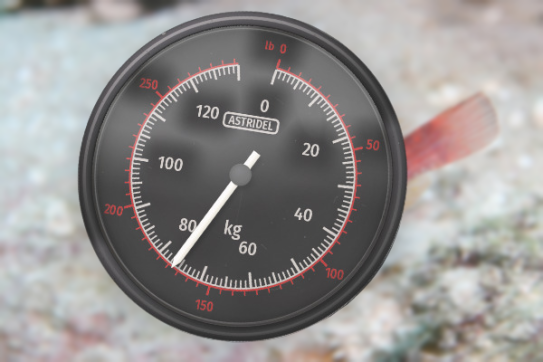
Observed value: 76; kg
